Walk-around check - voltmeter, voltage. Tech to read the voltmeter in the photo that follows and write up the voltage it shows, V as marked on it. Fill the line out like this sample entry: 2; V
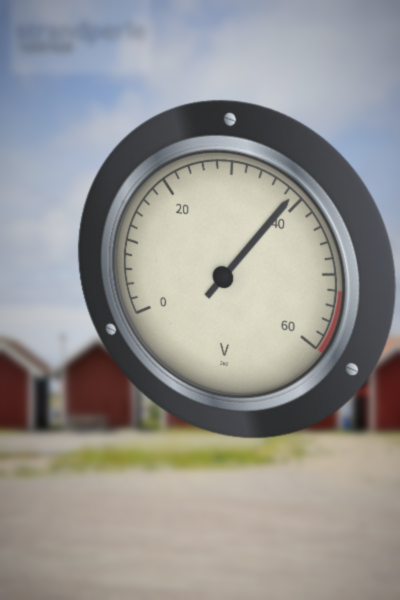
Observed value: 39; V
